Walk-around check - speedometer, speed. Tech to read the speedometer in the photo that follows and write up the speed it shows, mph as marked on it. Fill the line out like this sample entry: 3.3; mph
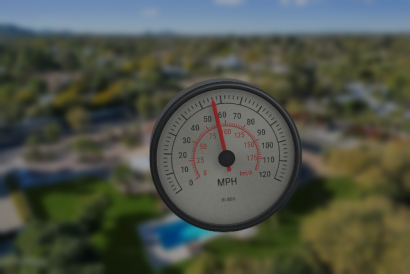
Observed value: 56; mph
